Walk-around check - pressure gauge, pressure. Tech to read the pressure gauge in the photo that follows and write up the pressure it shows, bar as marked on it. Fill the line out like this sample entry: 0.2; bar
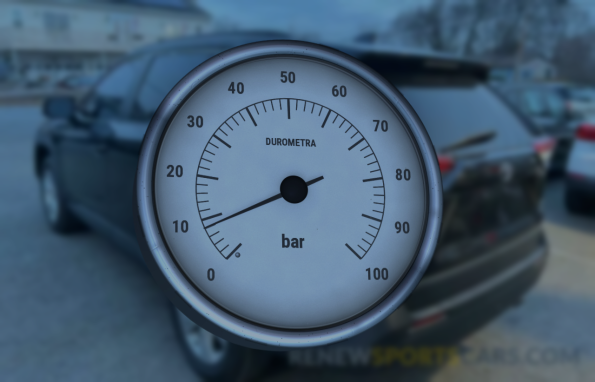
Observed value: 8; bar
